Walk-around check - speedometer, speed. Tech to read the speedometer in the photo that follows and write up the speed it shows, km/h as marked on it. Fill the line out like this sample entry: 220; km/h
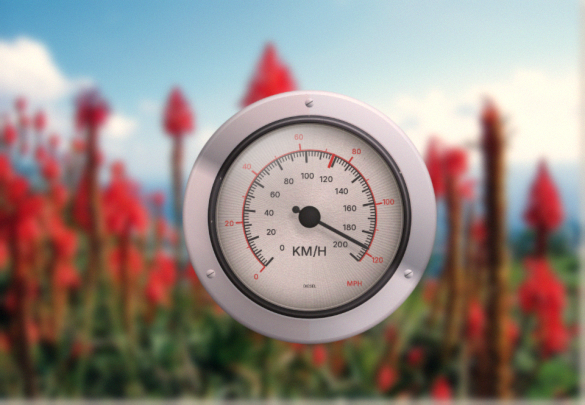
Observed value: 190; km/h
